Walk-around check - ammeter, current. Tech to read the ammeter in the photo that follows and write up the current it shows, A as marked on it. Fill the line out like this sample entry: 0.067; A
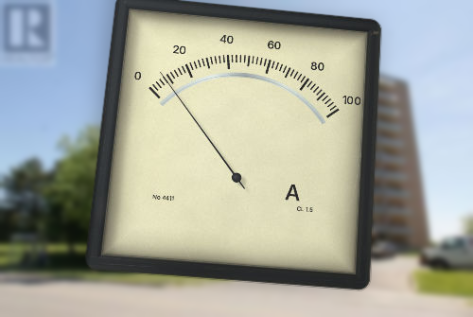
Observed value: 8; A
